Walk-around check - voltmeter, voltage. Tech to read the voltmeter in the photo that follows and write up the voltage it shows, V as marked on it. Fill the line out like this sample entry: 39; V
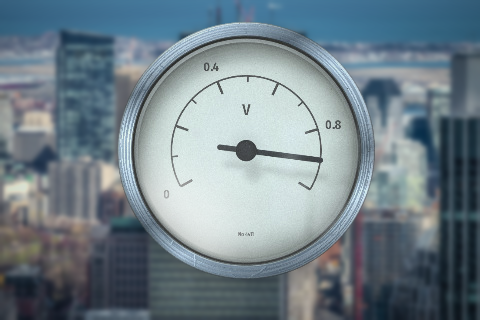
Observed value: 0.9; V
